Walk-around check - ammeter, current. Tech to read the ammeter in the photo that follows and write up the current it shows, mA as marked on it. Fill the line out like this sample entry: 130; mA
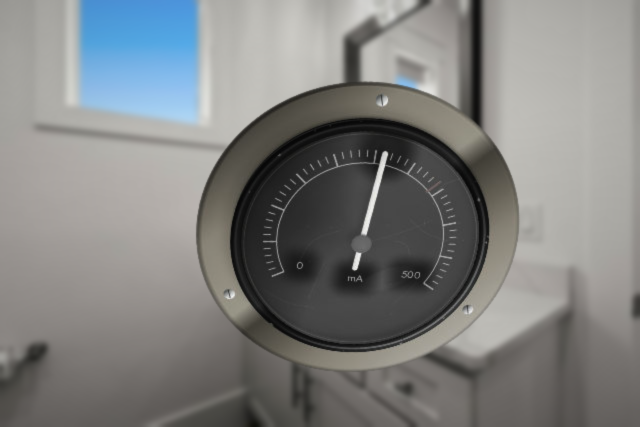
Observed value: 260; mA
